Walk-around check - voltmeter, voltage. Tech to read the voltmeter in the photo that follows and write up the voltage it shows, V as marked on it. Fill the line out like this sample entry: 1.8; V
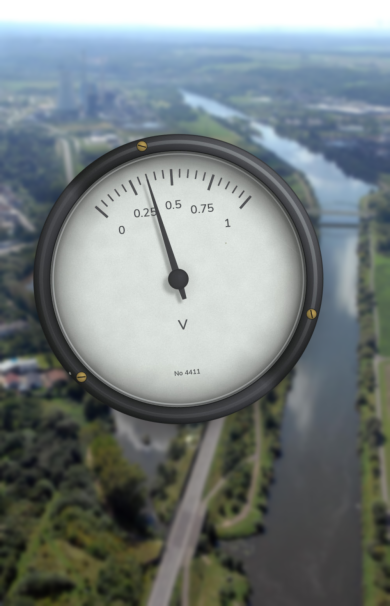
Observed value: 0.35; V
